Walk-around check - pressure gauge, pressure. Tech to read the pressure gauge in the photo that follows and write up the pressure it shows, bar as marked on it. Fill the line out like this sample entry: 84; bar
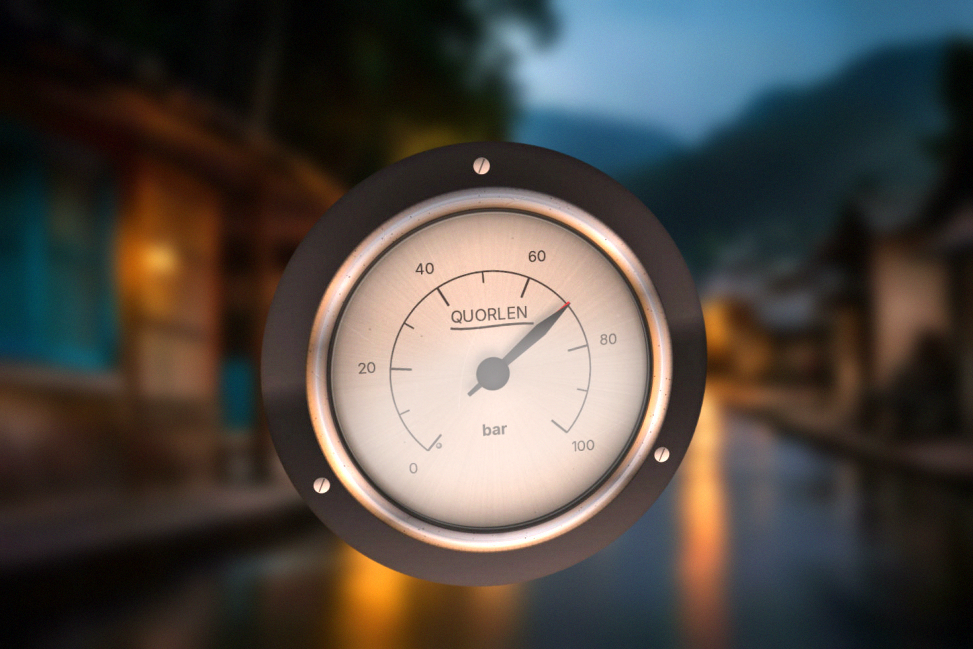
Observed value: 70; bar
